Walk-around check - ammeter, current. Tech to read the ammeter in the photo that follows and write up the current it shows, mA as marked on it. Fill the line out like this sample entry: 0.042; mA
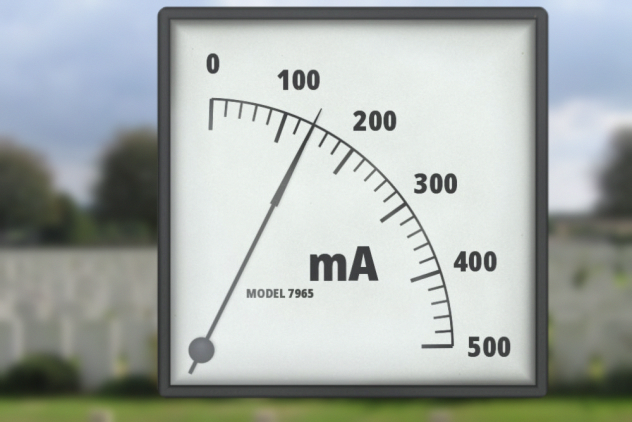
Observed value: 140; mA
